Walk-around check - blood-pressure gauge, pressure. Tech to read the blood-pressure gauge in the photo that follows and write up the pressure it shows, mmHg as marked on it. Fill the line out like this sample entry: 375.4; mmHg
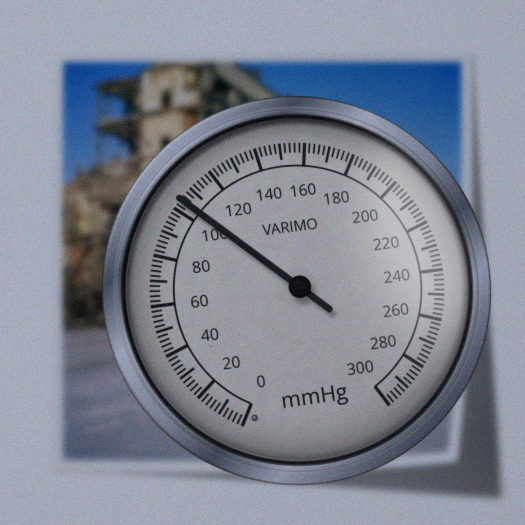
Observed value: 104; mmHg
